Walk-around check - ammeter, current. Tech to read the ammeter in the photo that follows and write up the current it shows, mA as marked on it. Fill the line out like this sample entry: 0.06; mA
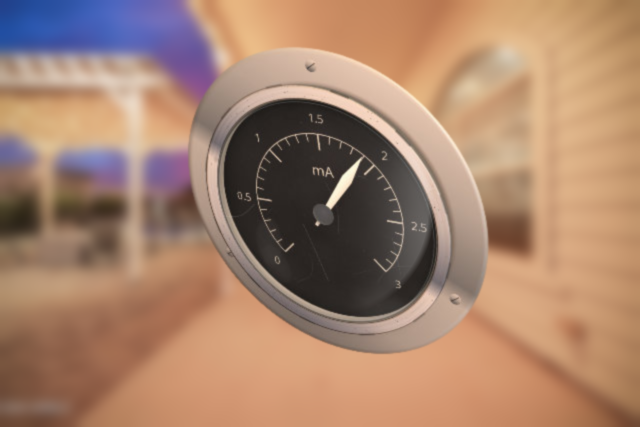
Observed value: 1.9; mA
